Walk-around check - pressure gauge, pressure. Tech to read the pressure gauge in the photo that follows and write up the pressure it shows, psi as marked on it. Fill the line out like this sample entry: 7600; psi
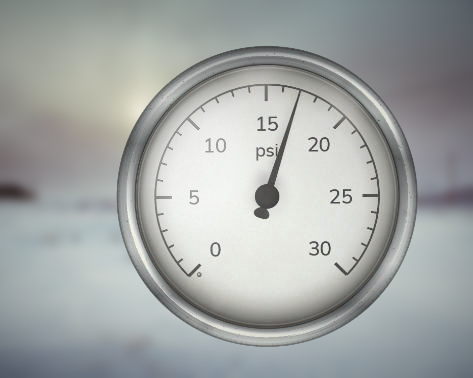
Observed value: 17; psi
